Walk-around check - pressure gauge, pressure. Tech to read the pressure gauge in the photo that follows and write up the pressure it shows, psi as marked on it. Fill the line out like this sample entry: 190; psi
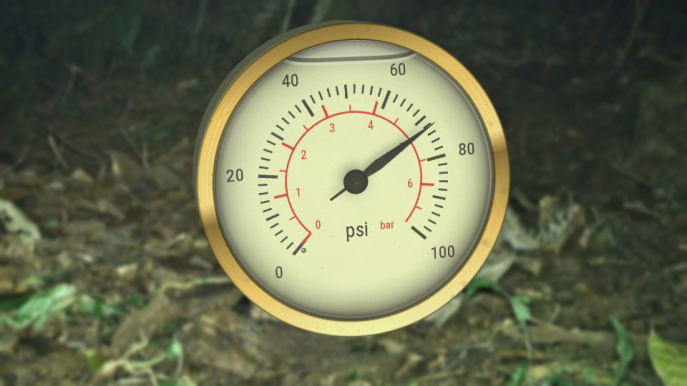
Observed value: 72; psi
